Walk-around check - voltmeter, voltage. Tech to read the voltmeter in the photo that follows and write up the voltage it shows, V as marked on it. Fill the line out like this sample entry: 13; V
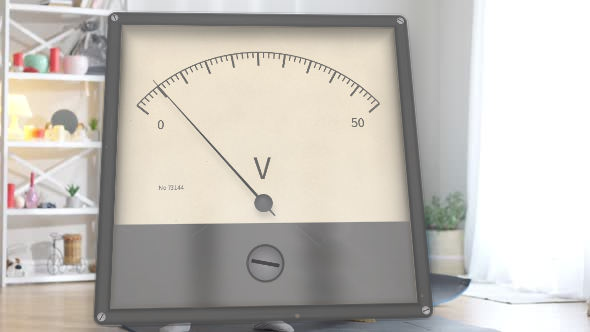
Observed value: 5; V
